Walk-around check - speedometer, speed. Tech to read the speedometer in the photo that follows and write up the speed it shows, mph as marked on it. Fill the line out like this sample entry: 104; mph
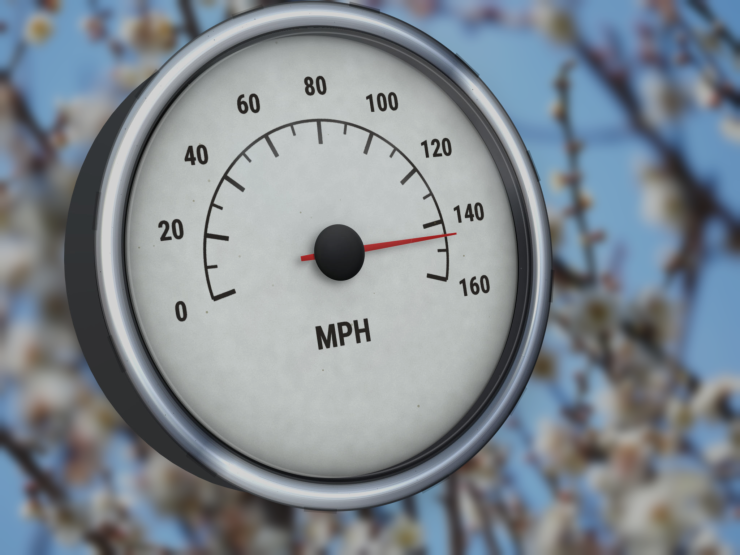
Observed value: 145; mph
